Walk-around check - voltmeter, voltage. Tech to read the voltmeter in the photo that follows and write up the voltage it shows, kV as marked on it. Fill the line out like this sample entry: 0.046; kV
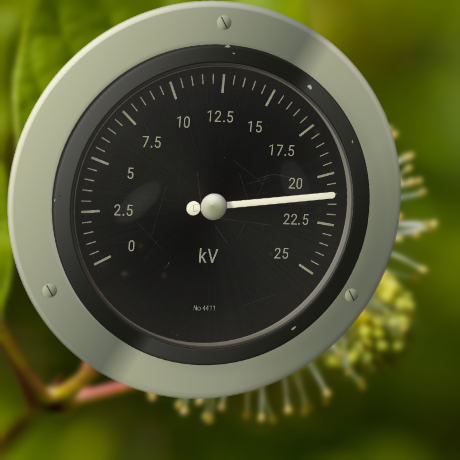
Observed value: 21; kV
